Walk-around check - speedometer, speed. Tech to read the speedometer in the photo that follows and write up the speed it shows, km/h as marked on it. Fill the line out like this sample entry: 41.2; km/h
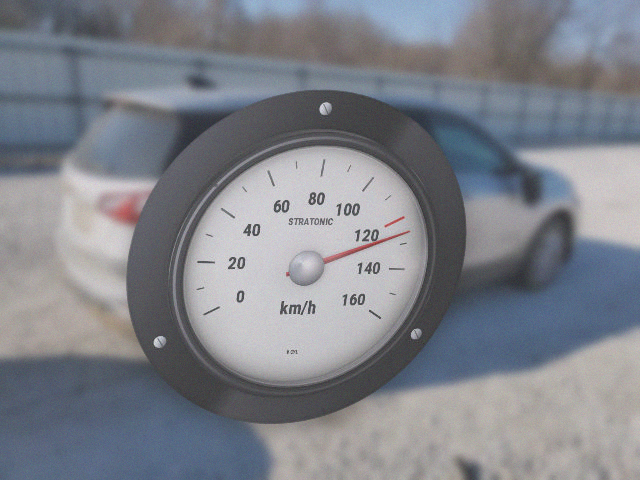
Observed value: 125; km/h
